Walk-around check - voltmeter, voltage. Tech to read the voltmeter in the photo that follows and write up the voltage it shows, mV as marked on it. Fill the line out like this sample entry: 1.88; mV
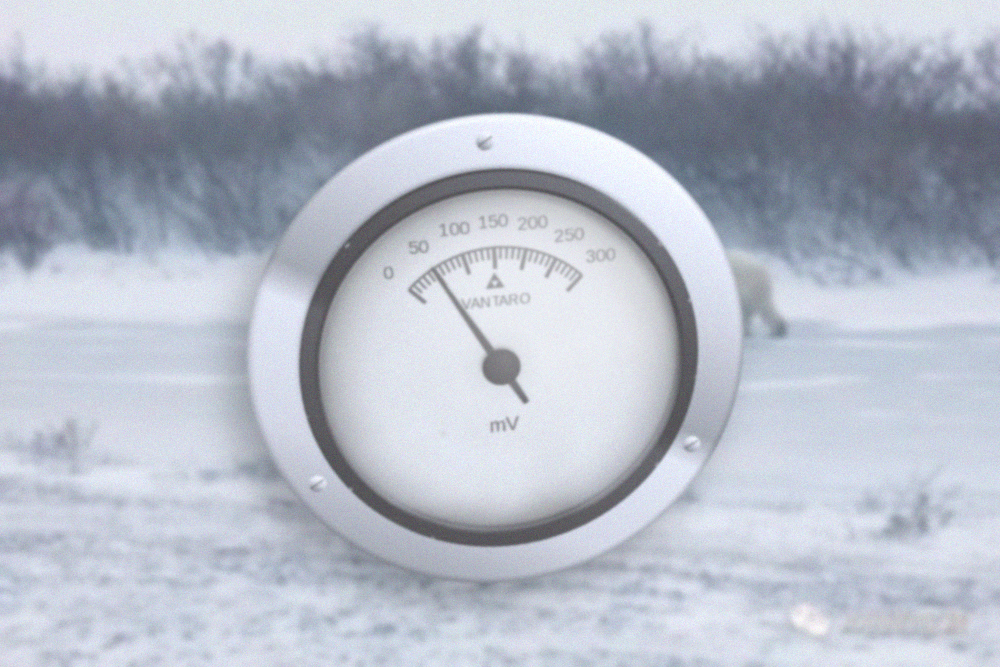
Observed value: 50; mV
